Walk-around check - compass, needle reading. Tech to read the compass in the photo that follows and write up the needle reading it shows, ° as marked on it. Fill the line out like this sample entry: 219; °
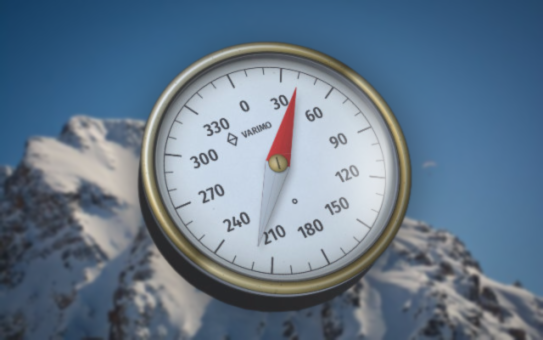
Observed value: 40; °
